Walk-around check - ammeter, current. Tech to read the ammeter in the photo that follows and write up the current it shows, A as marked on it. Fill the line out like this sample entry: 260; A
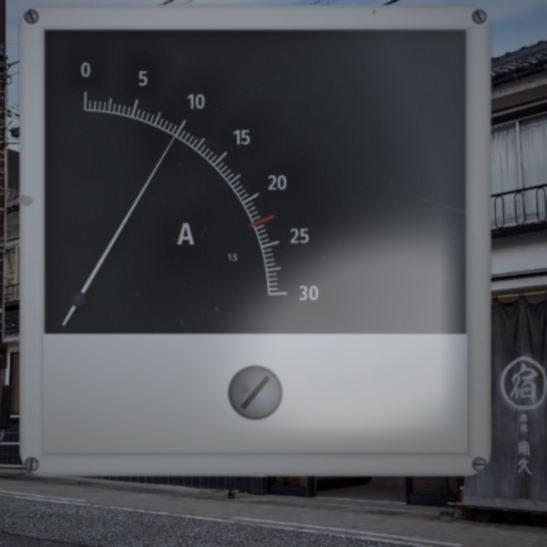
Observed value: 10; A
